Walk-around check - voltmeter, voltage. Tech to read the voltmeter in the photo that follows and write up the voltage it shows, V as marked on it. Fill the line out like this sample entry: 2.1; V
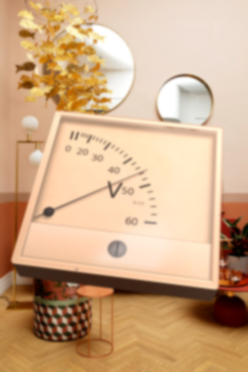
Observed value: 46; V
